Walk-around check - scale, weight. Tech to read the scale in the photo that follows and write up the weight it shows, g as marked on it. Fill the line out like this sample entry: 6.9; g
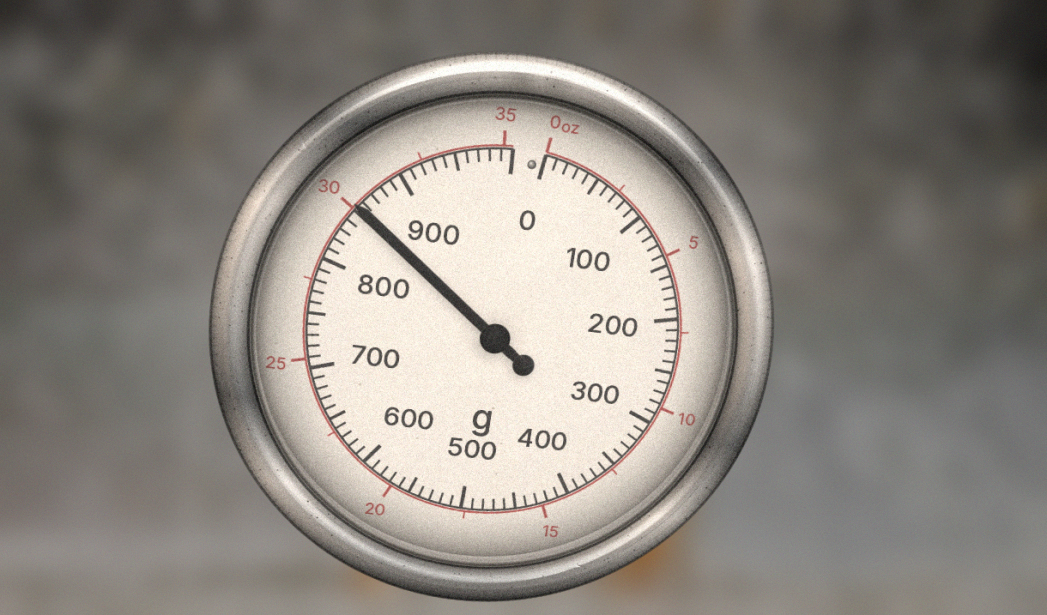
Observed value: 855; g
